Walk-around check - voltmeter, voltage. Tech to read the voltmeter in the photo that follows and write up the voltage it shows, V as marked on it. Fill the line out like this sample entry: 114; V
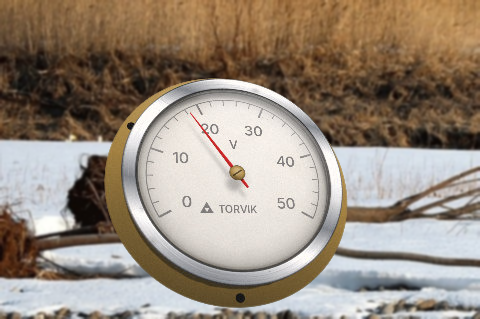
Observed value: 18; V
